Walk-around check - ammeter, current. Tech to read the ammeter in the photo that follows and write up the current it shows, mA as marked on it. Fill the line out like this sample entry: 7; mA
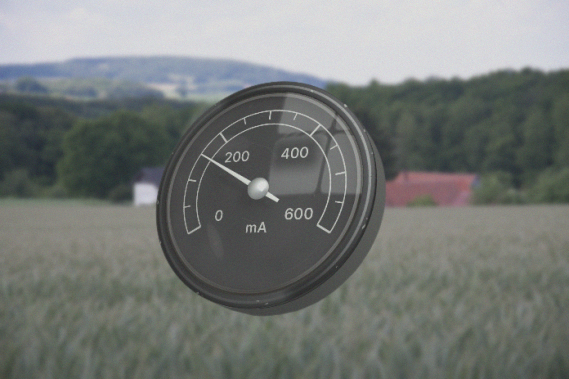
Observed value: 150; mA
